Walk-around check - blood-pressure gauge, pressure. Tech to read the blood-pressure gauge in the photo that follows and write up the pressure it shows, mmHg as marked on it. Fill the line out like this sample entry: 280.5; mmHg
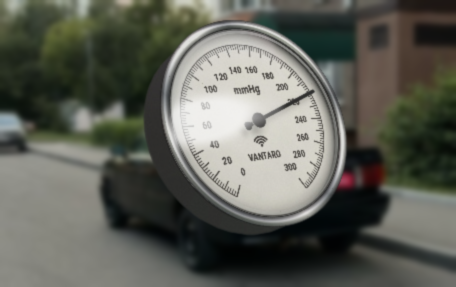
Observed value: 220; mmHg
